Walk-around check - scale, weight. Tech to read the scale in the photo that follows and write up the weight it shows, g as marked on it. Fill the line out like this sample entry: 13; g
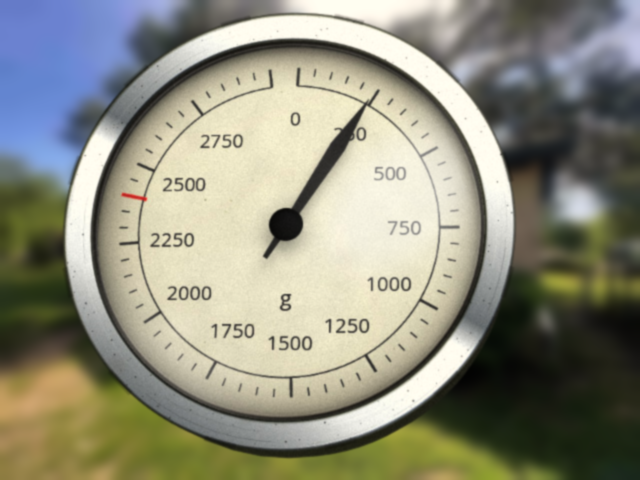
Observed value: 250; g
